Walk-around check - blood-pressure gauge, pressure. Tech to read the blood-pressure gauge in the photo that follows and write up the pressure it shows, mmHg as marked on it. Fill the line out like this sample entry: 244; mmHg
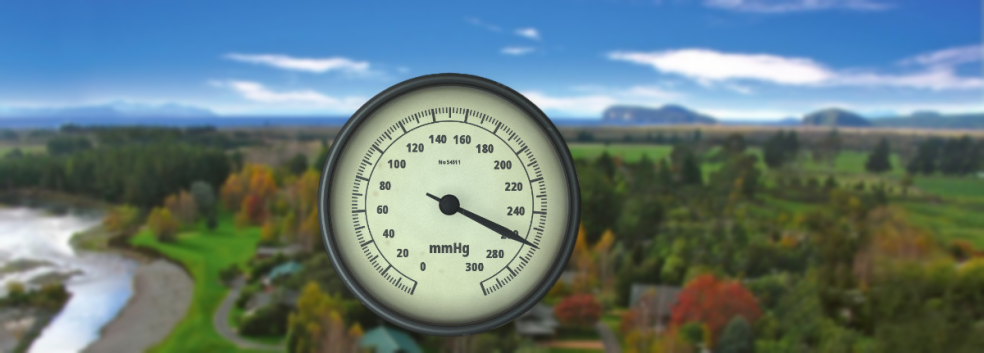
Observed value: 260; mmHg
